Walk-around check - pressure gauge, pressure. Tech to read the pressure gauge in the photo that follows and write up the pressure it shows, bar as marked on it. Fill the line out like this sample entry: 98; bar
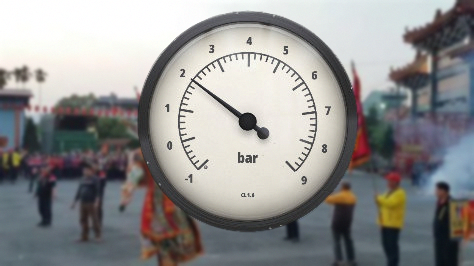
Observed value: 2; bar
